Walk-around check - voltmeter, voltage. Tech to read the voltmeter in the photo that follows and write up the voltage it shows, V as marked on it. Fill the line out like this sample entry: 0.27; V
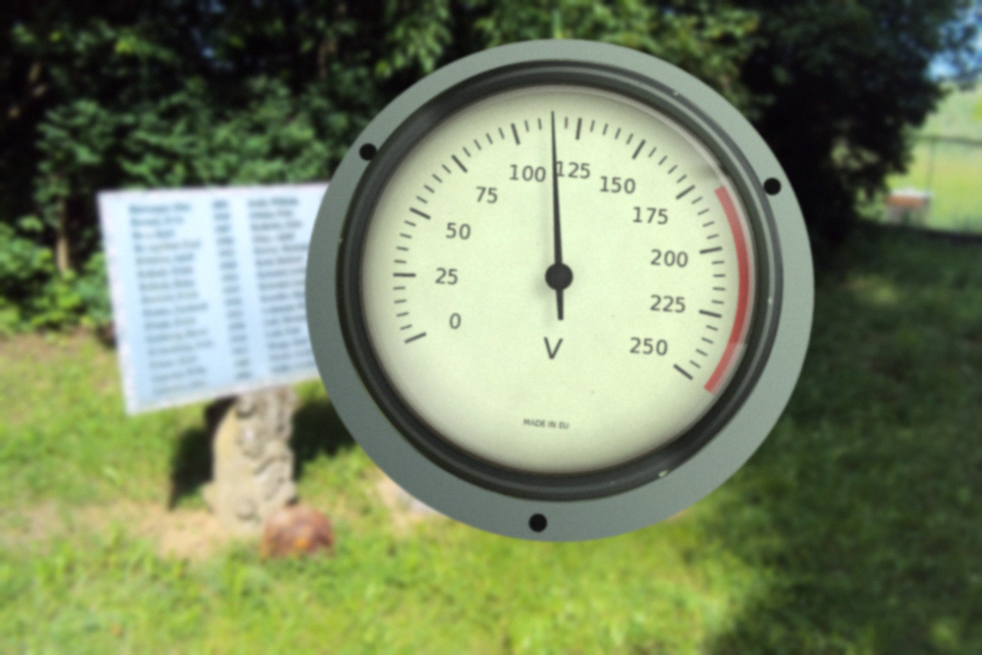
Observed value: 115; V
